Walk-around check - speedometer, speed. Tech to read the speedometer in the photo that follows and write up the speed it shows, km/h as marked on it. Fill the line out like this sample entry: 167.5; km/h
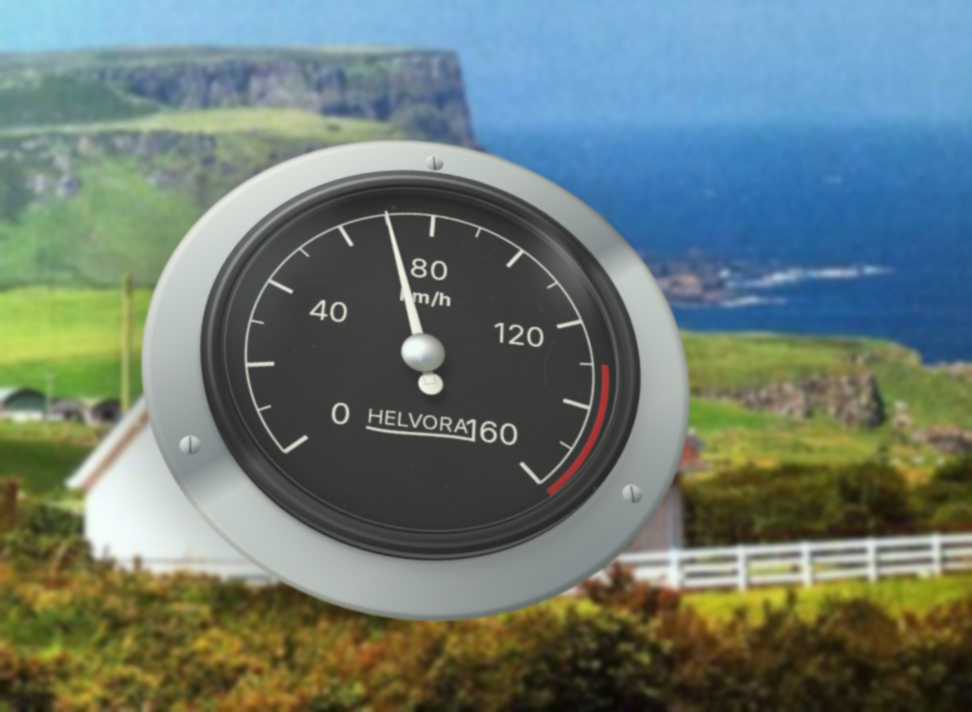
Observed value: 70; km/h
